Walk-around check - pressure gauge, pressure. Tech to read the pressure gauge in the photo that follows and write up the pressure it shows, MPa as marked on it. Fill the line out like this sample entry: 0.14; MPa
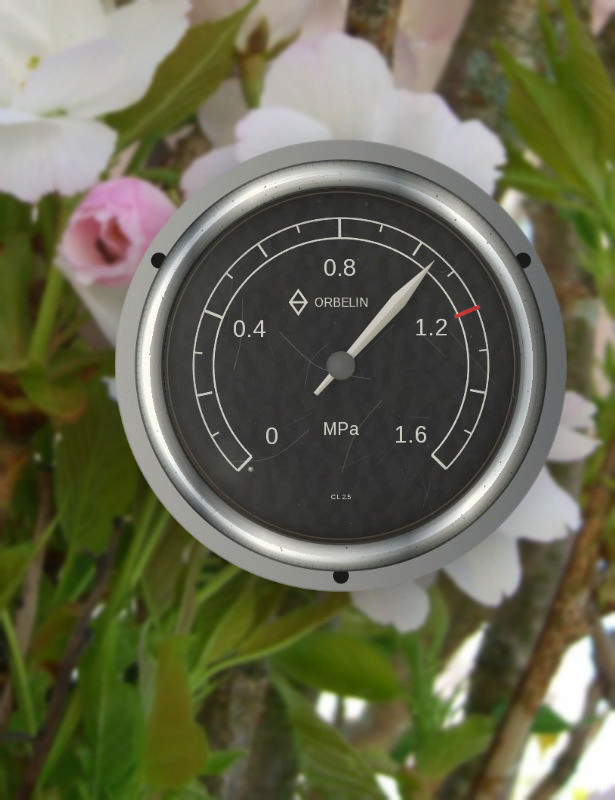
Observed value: 1.05; MPa
